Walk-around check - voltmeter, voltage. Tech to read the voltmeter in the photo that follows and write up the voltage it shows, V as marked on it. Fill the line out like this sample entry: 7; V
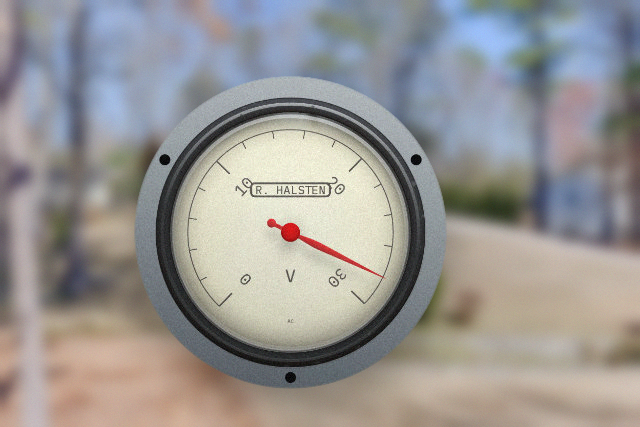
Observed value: 28; V
